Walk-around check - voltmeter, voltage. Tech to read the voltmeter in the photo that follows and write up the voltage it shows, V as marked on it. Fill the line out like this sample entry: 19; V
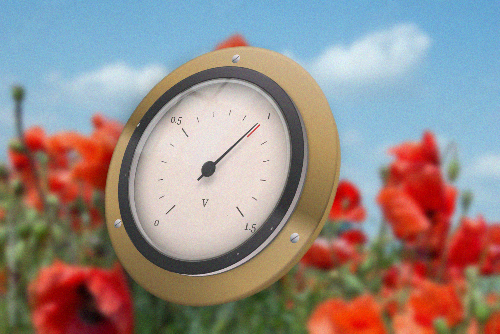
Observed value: 1; V
